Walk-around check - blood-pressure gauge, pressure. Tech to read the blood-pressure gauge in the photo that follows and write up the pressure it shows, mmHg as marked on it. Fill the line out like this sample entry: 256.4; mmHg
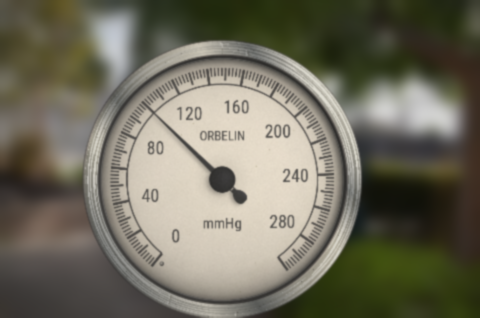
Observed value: 100; mmHg
